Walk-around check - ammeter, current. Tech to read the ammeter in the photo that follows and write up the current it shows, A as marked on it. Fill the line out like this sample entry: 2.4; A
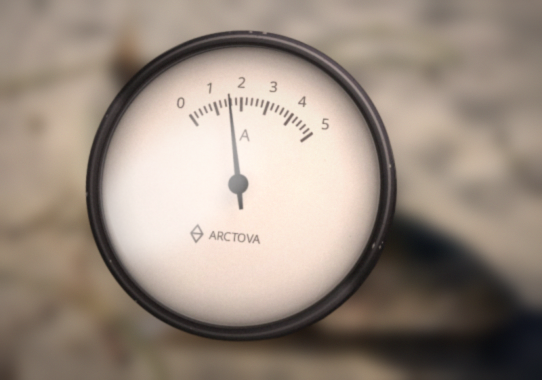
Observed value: 1.6; A
